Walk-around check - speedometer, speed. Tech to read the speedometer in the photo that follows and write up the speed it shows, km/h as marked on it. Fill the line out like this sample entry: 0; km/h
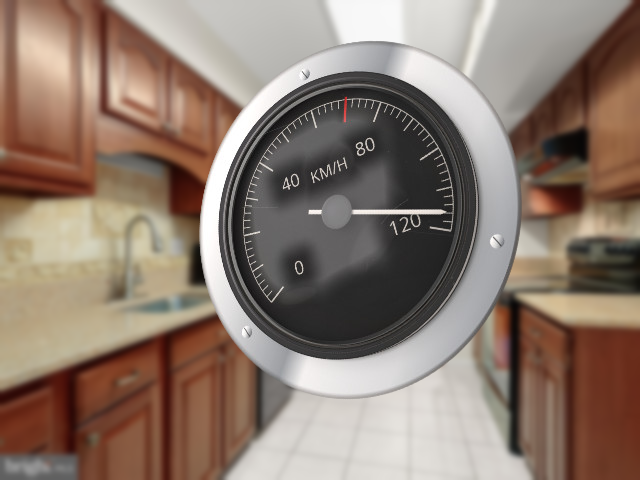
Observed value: 116; km/h
